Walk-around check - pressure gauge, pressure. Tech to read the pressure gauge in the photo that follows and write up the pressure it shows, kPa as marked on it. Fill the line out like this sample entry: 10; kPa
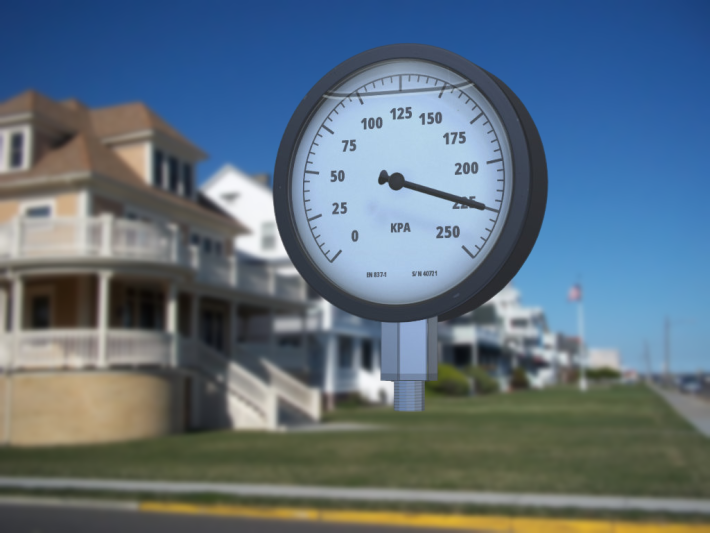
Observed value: 225; kPa
